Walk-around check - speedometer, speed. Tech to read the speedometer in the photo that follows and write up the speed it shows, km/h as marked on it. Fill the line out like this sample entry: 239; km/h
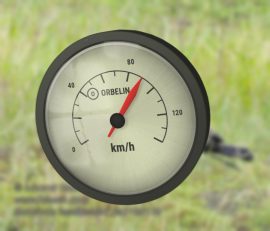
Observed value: 90; km/h
